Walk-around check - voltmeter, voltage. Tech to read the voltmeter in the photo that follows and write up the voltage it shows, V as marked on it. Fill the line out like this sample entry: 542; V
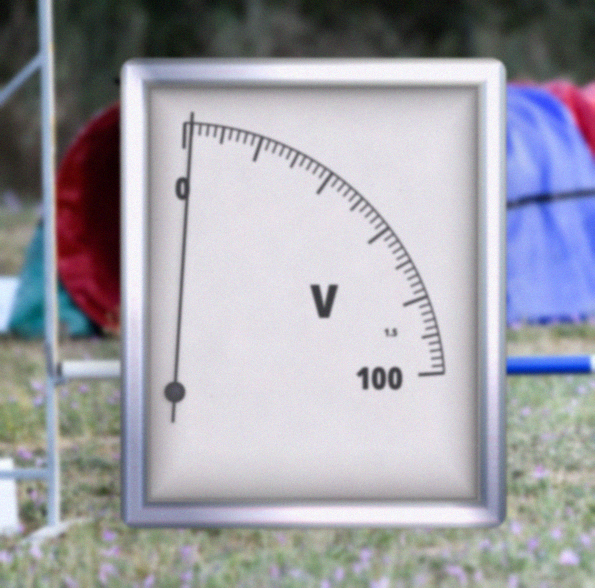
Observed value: 2; V
